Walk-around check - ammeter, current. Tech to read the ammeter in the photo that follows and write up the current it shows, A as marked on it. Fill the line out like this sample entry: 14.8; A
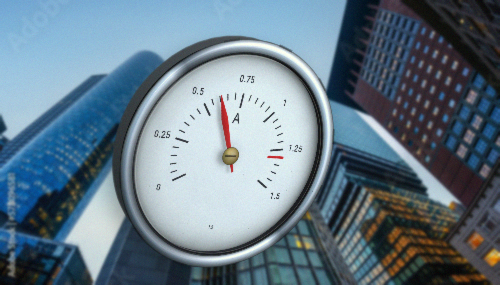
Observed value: 0.6; A
